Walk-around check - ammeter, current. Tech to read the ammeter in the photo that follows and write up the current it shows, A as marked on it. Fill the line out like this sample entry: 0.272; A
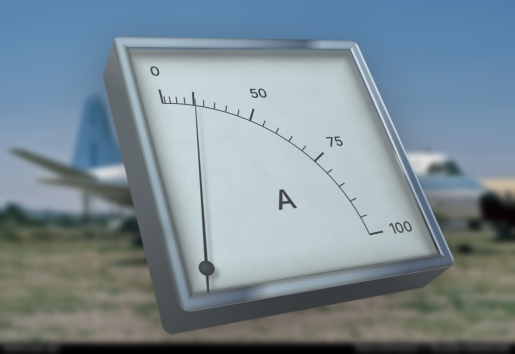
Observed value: 25; A
